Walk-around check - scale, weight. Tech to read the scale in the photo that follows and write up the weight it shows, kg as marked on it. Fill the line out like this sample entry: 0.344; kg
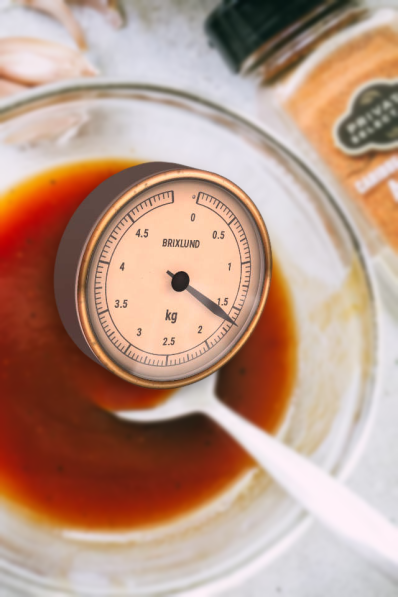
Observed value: 1.65; kg
